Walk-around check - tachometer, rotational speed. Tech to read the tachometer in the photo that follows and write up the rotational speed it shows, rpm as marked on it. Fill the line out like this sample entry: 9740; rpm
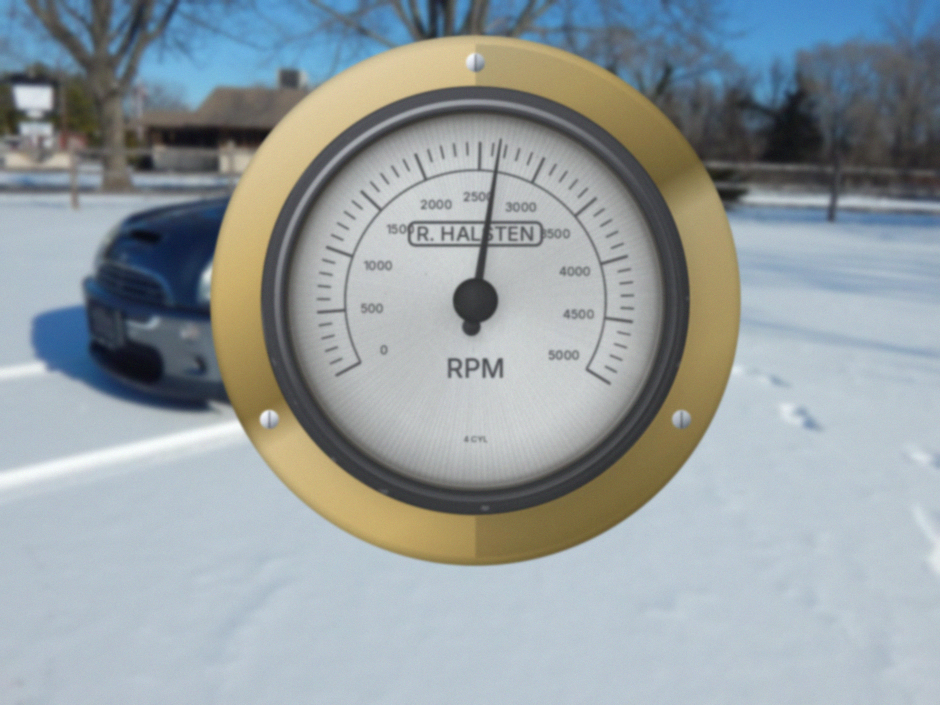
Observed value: 2650; rpm
